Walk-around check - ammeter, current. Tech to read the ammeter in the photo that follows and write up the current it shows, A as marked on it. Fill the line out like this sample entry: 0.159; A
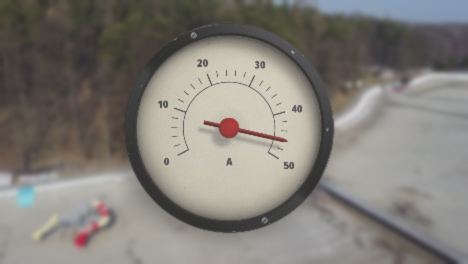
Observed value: 46; A
